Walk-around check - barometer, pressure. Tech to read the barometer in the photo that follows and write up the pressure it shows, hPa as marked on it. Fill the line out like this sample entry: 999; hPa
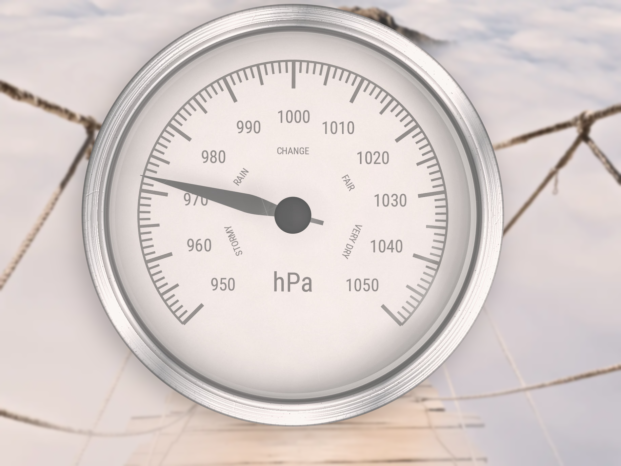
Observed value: 972; hPa
